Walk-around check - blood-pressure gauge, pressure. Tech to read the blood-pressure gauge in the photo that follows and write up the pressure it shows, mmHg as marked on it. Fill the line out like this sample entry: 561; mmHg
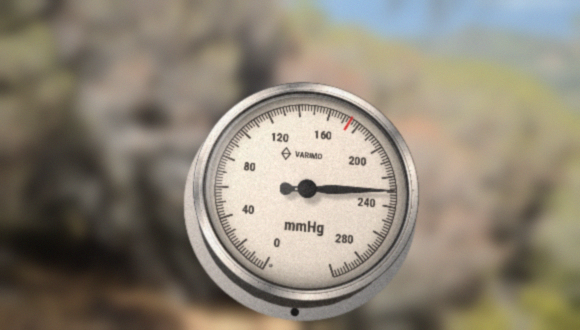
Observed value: 230; mmHg
